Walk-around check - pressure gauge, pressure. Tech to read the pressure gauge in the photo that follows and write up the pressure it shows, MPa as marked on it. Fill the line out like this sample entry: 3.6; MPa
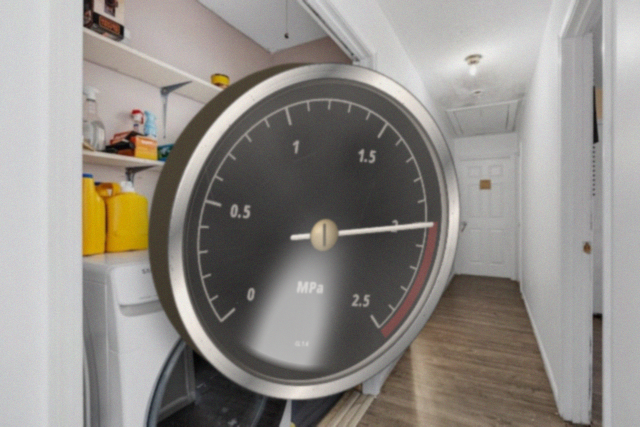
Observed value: 2; MPa
